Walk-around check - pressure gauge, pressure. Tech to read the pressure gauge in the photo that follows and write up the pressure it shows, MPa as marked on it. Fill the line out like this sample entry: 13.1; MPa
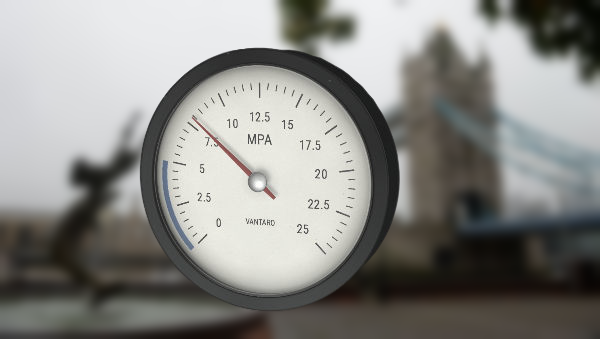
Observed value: 8; MPa
